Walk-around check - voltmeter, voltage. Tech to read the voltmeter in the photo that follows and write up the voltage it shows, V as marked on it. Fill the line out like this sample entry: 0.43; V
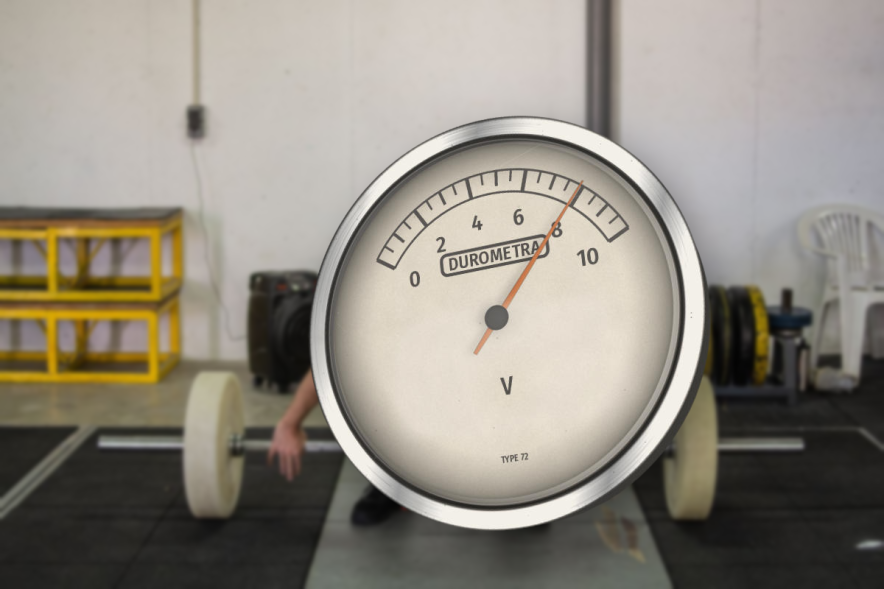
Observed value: 8; V
